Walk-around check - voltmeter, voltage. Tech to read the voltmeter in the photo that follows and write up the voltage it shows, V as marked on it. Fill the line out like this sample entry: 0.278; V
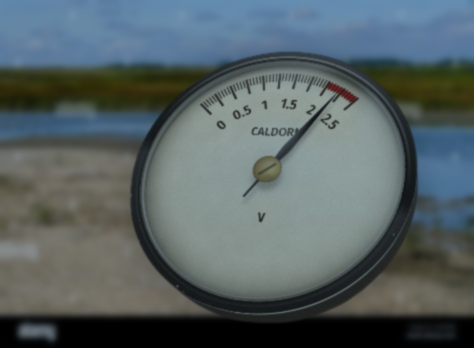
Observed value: 2.25; V
